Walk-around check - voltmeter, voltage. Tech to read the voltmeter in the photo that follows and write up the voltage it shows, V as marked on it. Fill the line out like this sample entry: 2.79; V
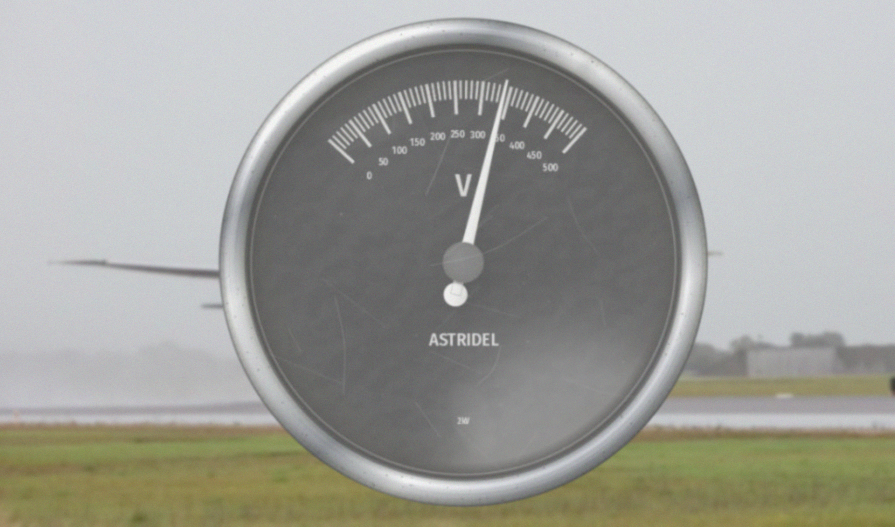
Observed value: 340; V
